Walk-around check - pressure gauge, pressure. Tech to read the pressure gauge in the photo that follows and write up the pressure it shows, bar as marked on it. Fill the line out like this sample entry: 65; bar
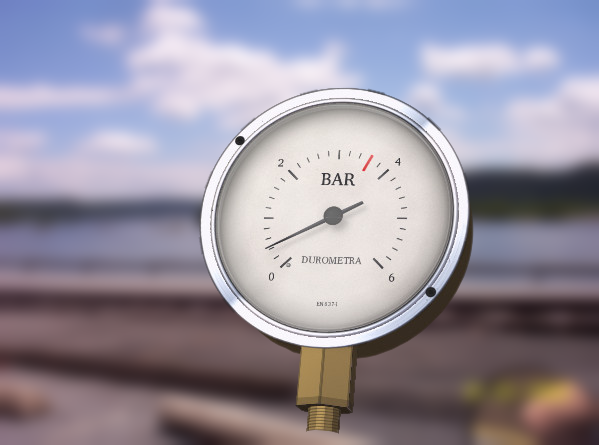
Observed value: 0.4; bar
